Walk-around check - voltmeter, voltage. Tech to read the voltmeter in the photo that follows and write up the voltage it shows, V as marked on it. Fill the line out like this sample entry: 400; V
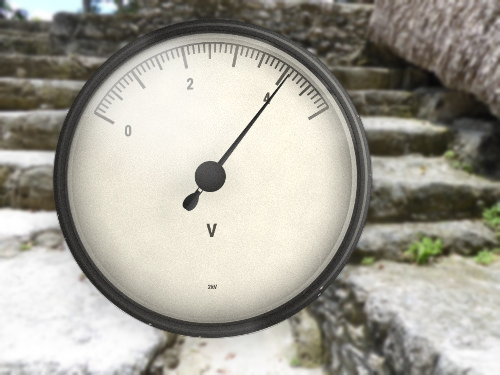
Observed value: 4.1; V
